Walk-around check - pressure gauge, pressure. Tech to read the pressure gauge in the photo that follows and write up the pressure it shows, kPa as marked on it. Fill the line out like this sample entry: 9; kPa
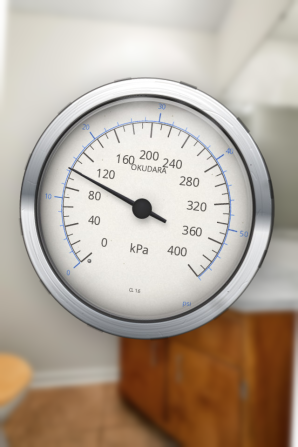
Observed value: 100; kPa
